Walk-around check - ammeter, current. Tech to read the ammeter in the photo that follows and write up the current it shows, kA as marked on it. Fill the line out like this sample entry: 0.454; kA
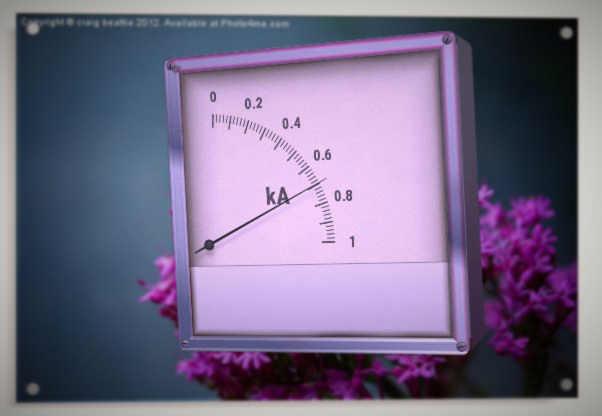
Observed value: 0.7; kA
